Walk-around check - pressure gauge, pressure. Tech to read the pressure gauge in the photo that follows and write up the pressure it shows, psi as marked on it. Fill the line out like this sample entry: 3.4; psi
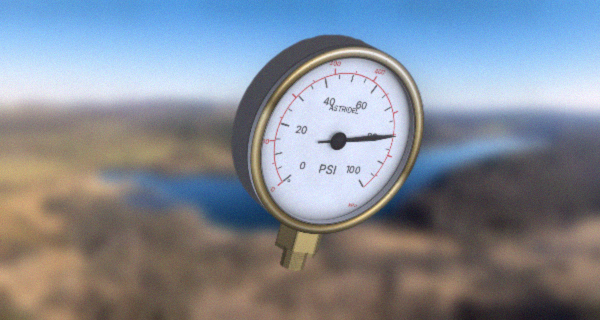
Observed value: 80; psi
